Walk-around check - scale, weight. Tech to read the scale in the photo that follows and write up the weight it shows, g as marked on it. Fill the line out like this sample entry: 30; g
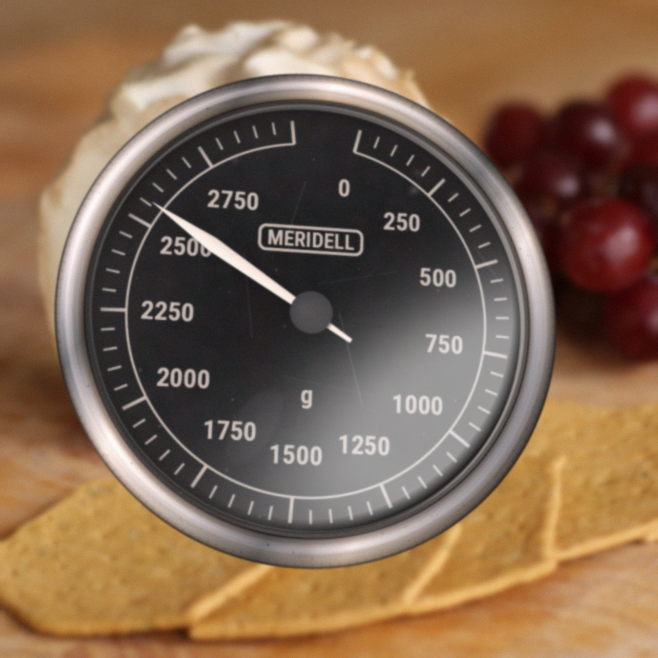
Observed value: 2550; g
